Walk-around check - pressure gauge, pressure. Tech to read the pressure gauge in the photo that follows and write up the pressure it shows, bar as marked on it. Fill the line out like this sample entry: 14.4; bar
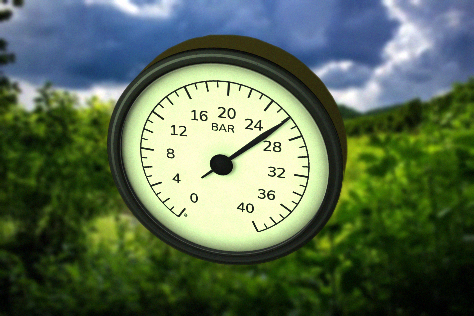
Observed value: 26; bar
